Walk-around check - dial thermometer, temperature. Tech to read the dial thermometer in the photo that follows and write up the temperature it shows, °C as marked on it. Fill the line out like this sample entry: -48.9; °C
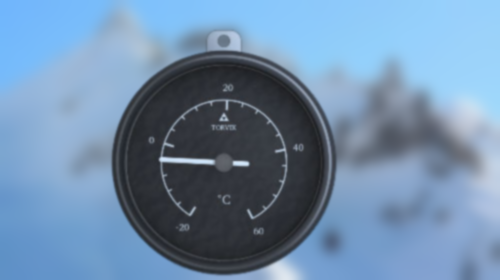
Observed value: -4; °C
